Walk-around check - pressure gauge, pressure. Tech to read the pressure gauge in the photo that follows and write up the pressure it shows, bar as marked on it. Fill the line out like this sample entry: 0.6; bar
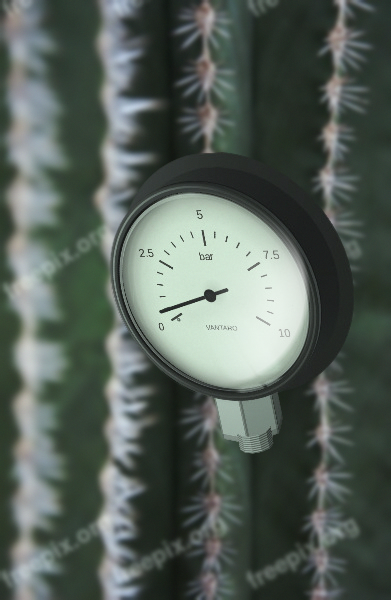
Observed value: 0.5; bar
